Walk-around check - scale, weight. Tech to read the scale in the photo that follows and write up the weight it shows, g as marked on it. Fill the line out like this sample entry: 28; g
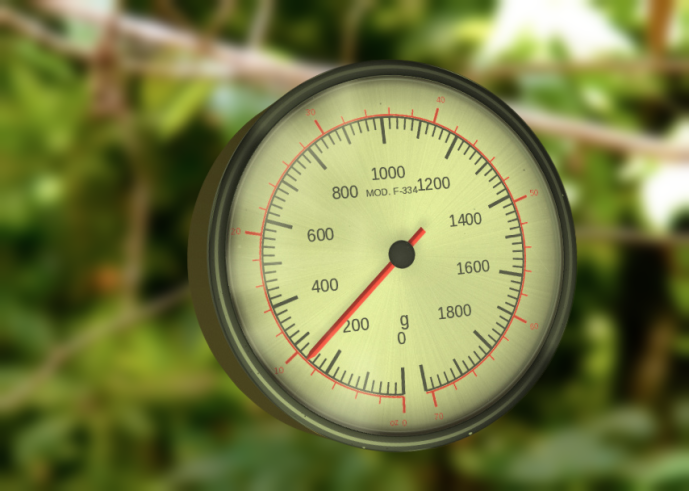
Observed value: 260; g
